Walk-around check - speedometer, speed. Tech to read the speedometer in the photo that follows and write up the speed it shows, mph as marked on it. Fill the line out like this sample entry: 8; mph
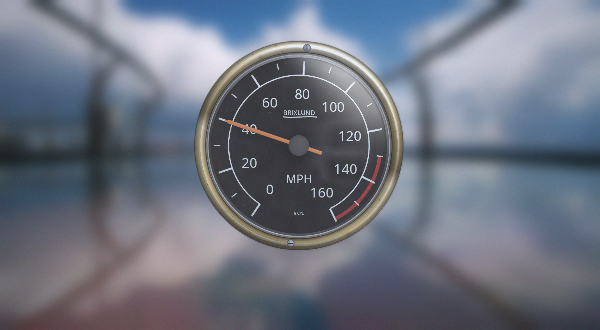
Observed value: 40; mph
